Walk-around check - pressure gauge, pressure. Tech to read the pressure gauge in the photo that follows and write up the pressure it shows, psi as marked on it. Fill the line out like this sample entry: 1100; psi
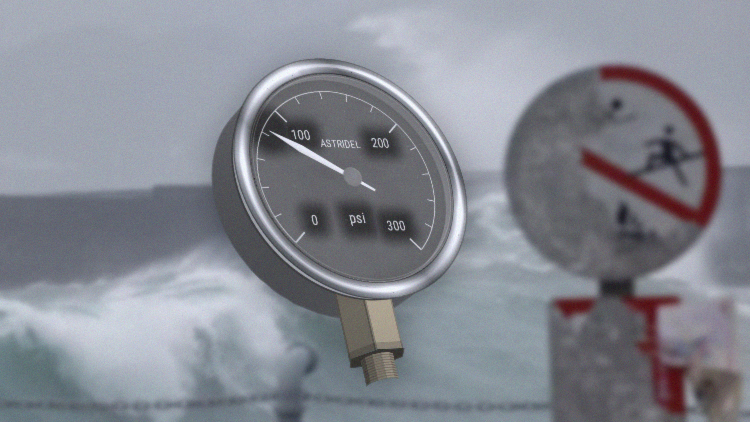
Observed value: 80; psi
